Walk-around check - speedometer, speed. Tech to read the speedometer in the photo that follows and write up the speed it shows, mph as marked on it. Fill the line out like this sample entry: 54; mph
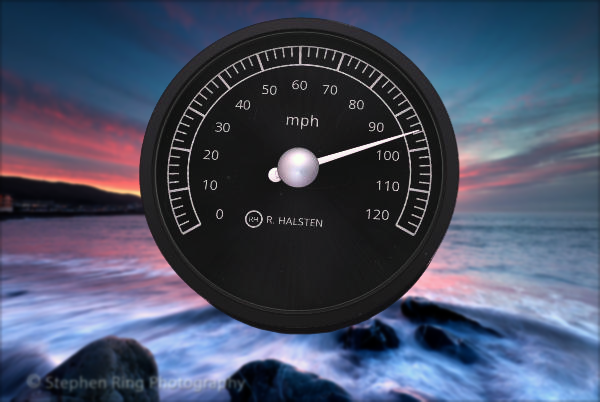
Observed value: 96; mph
